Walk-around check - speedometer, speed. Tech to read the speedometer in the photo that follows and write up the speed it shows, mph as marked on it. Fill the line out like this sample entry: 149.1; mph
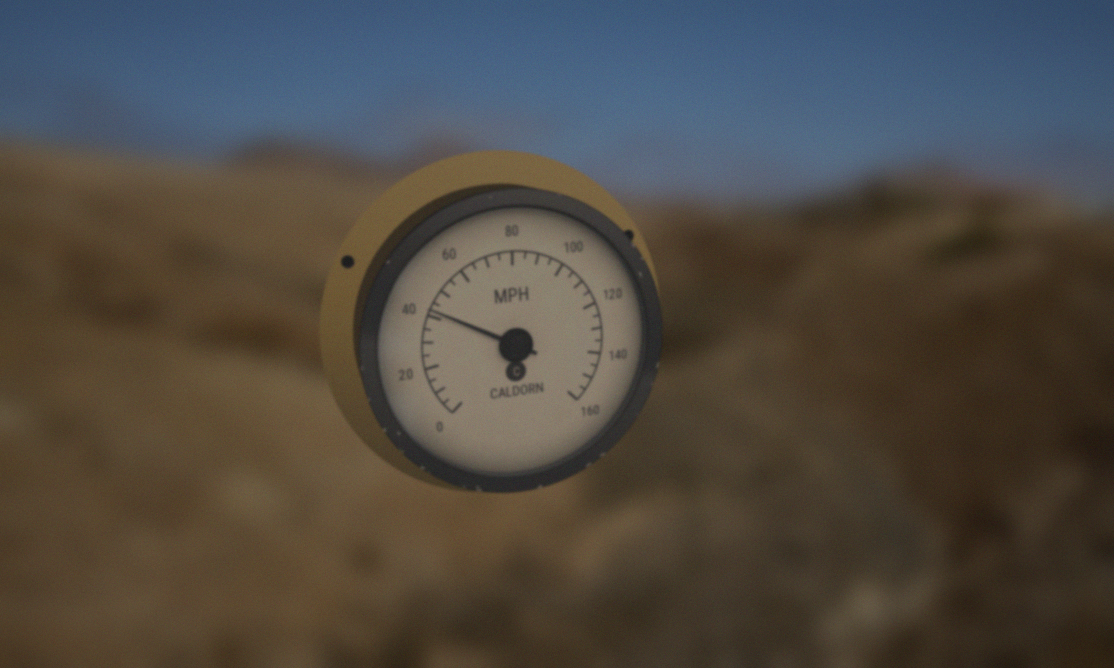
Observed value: 42.5; mph
